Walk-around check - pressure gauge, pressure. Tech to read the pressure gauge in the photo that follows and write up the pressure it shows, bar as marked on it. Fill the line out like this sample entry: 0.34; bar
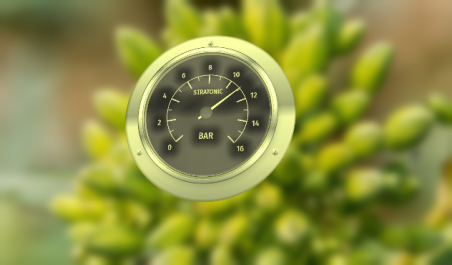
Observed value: 11; bar
